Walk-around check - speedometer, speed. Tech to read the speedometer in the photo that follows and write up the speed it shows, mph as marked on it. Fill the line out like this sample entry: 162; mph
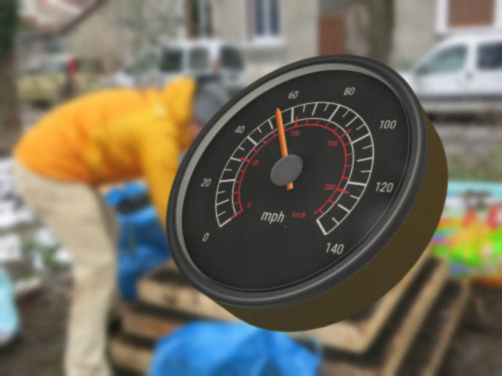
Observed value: 55; mph
